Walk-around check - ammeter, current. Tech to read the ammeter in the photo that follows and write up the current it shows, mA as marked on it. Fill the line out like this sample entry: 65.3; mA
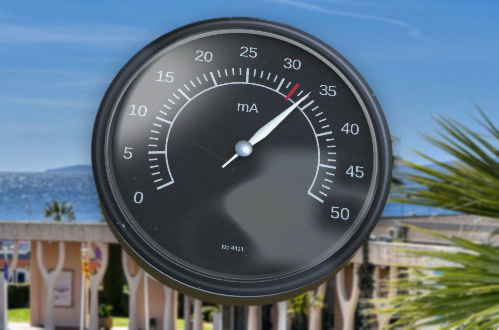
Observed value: 34; mA
